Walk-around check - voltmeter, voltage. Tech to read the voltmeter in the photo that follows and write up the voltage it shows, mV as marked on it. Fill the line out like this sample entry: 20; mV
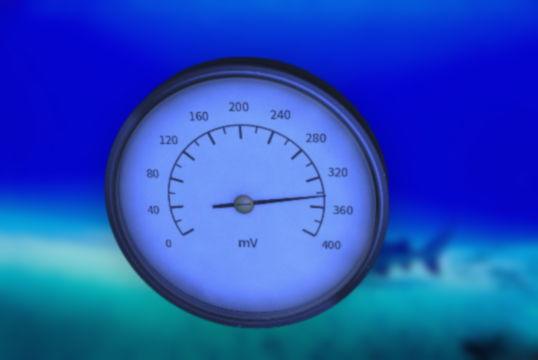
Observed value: 340; mV
